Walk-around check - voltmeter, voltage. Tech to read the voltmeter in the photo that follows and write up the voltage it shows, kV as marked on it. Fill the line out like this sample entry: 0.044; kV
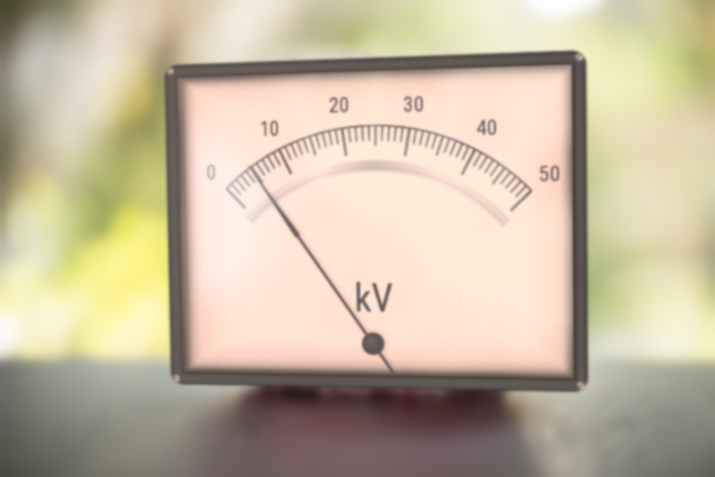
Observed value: 5; kV
